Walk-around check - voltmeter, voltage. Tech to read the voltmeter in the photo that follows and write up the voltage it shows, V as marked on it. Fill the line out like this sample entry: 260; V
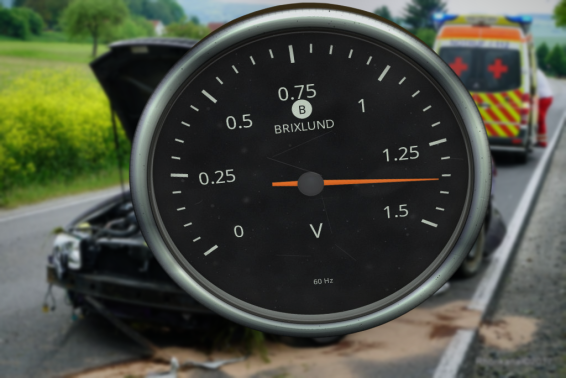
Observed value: 1.35; V
